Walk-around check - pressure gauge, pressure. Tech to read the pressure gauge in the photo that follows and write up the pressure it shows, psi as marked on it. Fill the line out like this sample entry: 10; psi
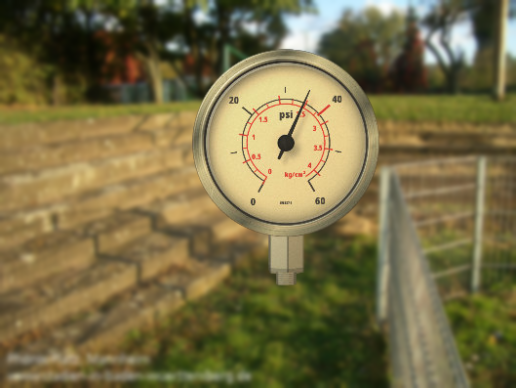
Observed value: 35; psi
